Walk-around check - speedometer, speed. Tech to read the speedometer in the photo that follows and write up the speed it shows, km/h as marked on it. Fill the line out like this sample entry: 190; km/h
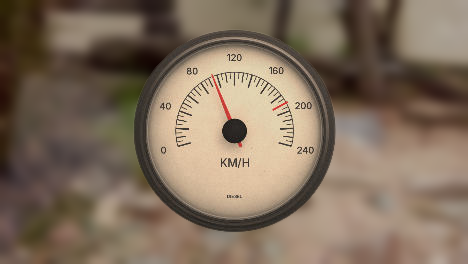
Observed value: 95; km/h
